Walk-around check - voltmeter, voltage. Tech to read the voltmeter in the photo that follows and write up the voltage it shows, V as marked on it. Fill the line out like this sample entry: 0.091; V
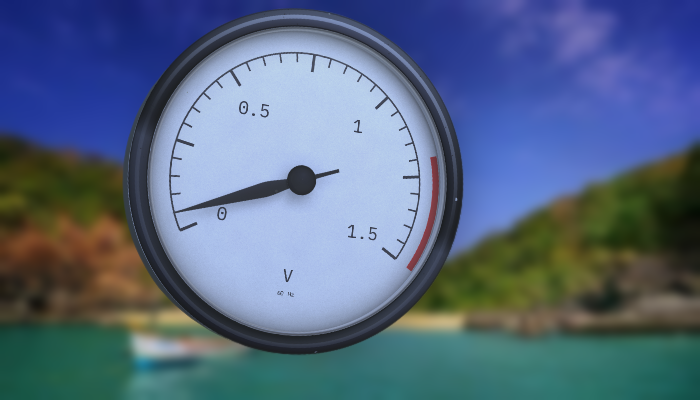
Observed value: 0.05; V
